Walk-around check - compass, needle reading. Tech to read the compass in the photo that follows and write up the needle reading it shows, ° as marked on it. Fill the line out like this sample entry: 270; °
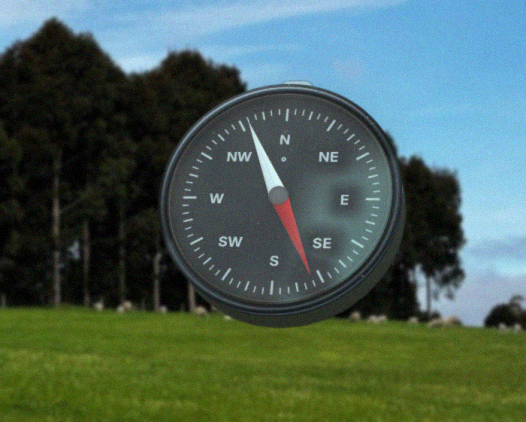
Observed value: 155; °
